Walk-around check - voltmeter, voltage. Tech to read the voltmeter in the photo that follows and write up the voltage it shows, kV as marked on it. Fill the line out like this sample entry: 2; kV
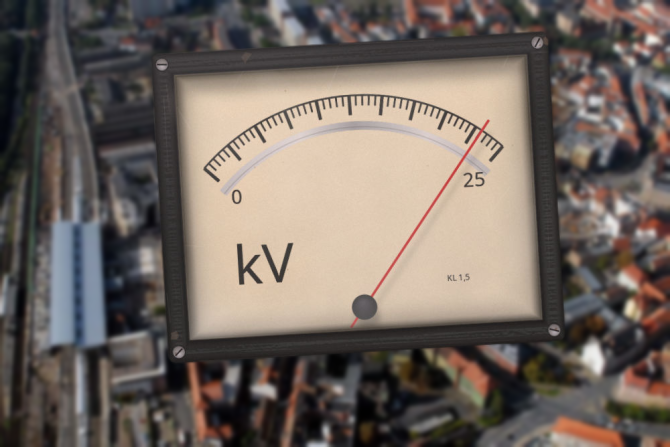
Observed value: 23; kV
